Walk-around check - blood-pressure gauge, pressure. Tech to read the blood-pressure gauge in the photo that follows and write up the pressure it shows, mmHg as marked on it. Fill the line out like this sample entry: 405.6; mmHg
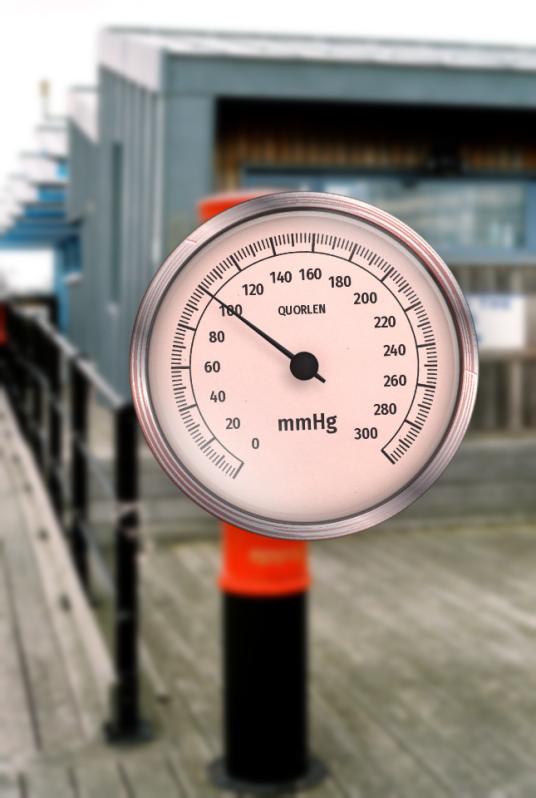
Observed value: 100; mmHg
